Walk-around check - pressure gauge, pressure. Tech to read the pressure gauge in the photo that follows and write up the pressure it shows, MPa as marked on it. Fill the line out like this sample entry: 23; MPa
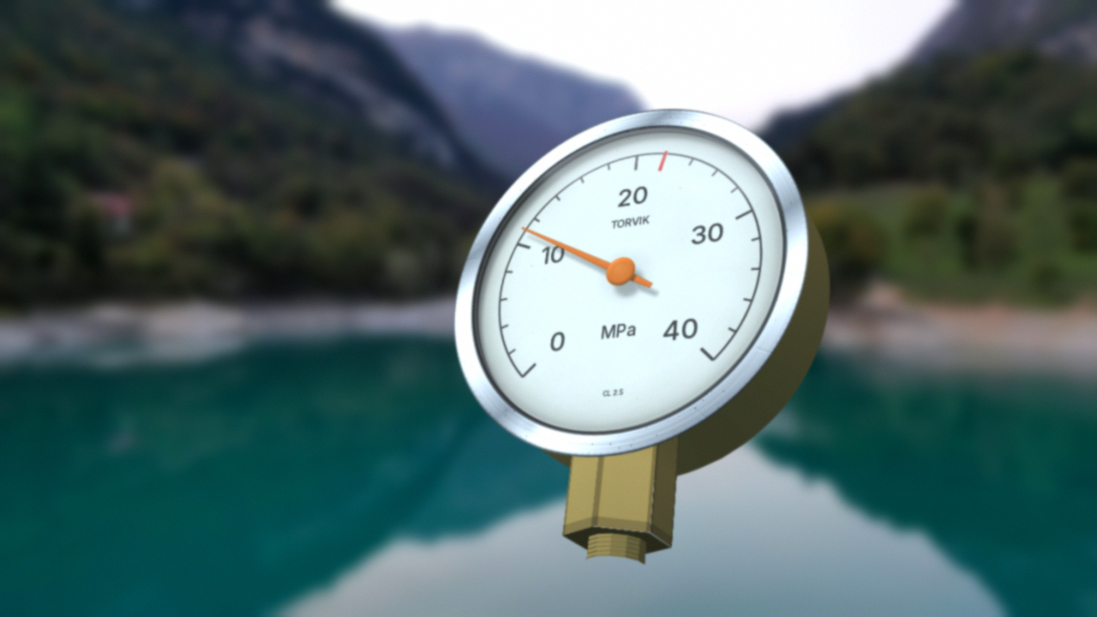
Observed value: 11; MPa
